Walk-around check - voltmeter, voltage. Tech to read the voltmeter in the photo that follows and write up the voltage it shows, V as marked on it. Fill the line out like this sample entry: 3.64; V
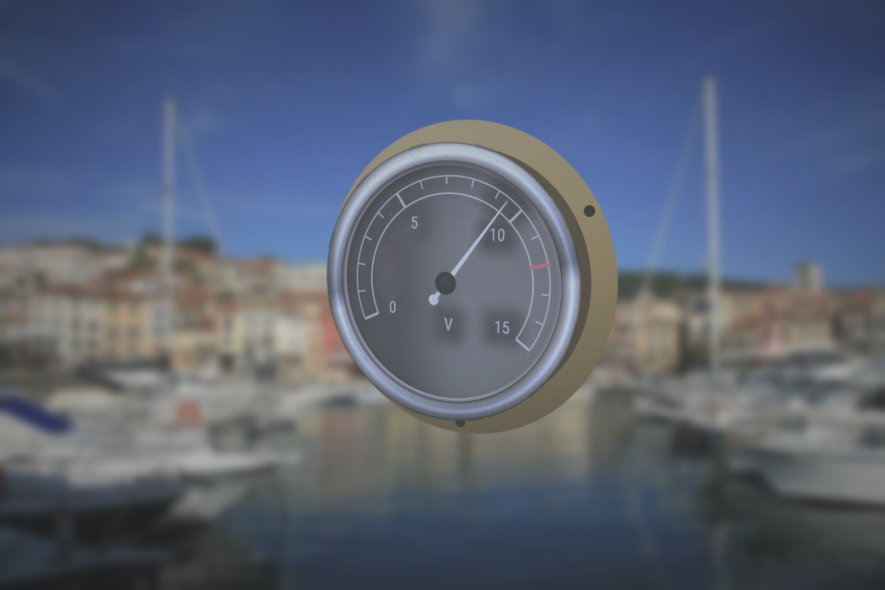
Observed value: 9.5; V
